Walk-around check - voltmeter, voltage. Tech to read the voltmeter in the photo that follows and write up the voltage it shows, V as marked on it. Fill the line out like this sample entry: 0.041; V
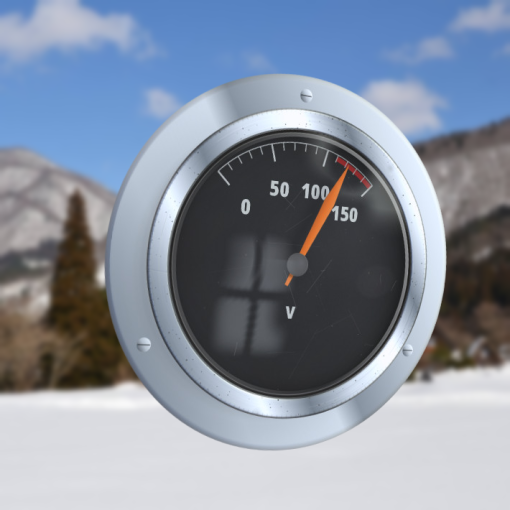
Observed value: 120; V
